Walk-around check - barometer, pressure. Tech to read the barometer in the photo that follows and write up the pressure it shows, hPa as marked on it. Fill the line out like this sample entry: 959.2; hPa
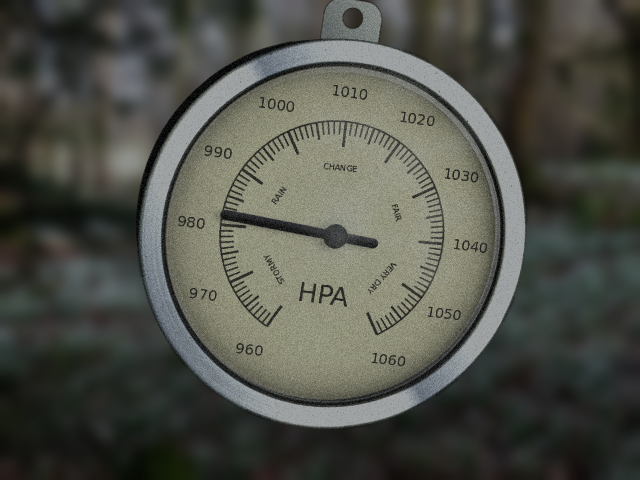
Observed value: 982; hPa
